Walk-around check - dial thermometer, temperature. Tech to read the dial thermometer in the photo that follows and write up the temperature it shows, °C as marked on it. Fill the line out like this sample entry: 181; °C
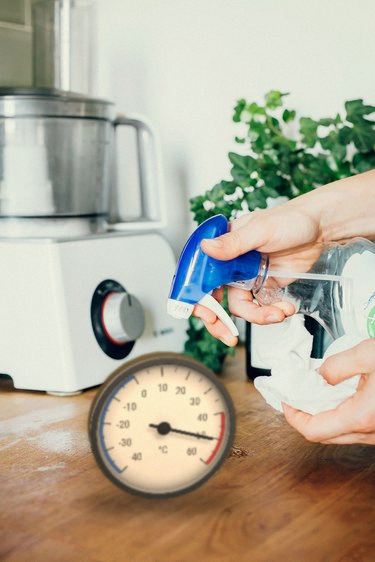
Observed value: 50; °C
